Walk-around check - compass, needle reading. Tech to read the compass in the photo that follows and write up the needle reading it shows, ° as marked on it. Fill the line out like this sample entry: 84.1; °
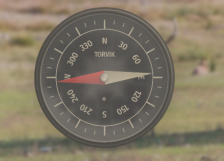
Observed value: 265; °
